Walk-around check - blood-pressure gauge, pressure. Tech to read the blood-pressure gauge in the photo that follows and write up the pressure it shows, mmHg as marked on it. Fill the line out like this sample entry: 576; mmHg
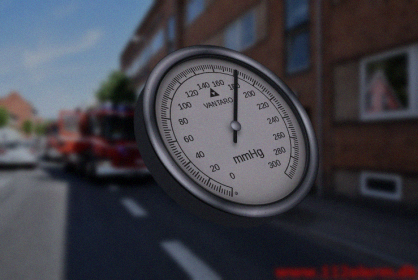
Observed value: 180; mmHg
